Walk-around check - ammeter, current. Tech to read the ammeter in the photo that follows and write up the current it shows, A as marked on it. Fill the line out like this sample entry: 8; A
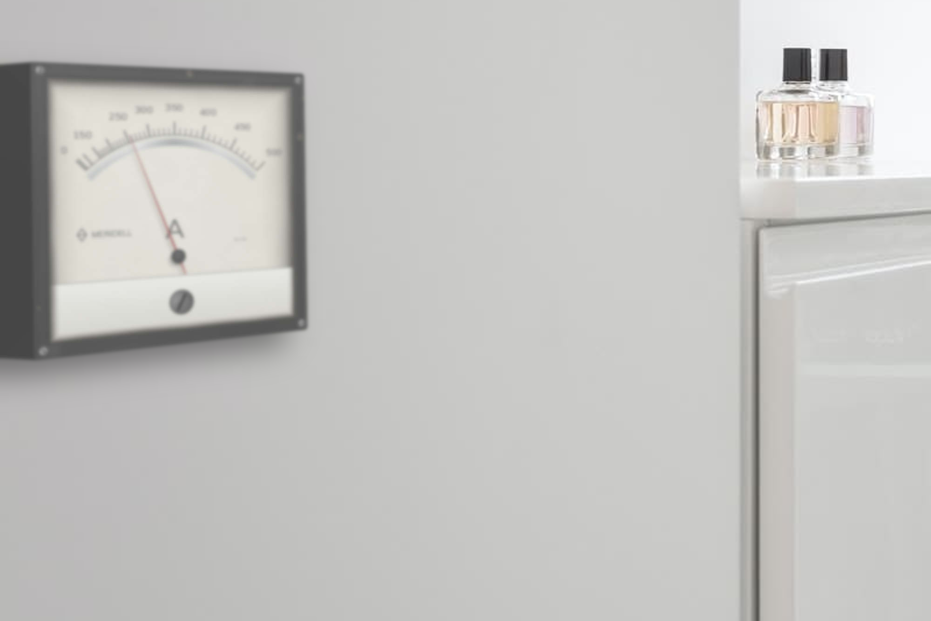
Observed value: 250; A
